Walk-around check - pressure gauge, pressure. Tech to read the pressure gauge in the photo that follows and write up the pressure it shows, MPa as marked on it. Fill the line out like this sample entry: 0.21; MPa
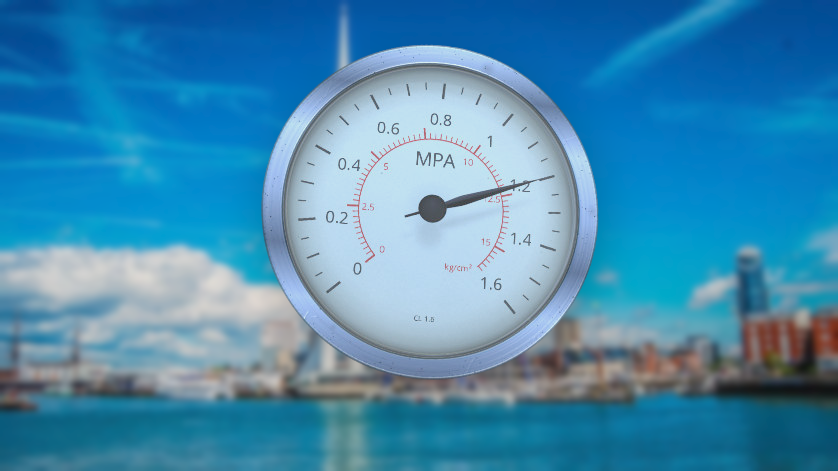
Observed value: 1.2; MPa
